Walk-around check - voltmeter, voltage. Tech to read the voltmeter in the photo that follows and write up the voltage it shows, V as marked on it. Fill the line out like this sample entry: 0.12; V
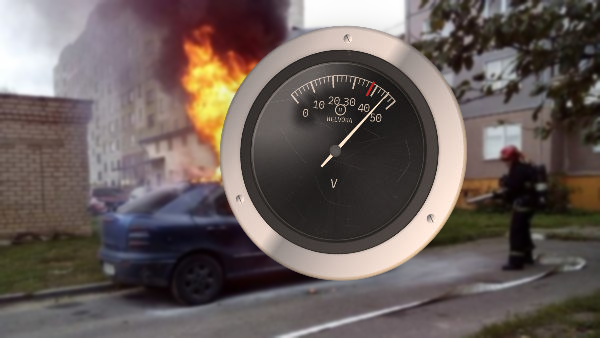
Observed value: 46; V
